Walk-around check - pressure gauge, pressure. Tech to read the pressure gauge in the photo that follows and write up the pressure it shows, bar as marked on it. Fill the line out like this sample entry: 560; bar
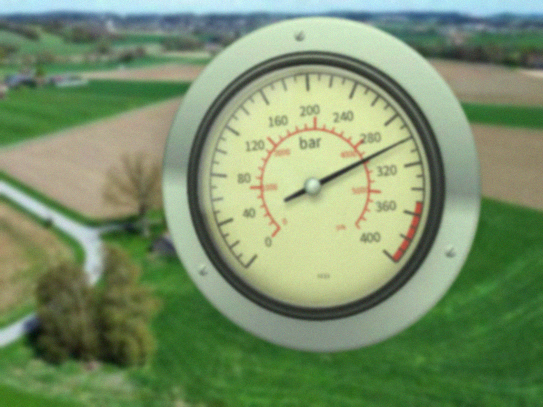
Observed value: 300; bar
